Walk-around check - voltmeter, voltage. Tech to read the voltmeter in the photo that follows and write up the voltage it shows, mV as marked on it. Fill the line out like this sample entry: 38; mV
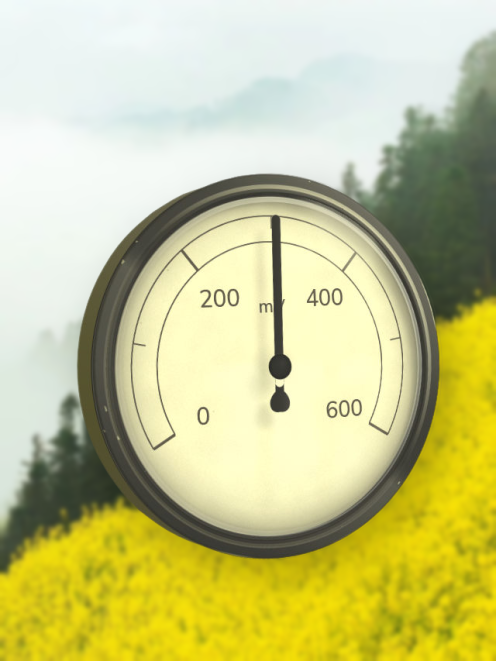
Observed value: 300; mV
